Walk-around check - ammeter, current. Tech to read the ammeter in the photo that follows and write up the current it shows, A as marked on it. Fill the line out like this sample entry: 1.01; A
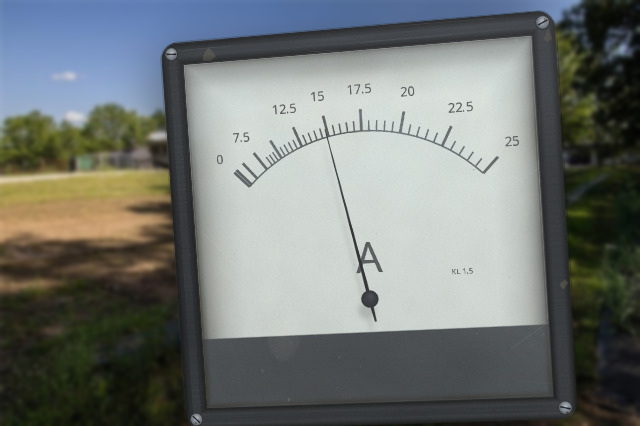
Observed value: 15; A
